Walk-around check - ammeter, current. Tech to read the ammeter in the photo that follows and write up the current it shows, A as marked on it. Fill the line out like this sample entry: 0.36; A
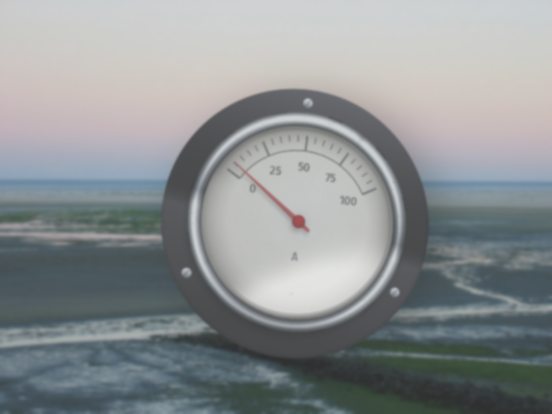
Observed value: 5; A
